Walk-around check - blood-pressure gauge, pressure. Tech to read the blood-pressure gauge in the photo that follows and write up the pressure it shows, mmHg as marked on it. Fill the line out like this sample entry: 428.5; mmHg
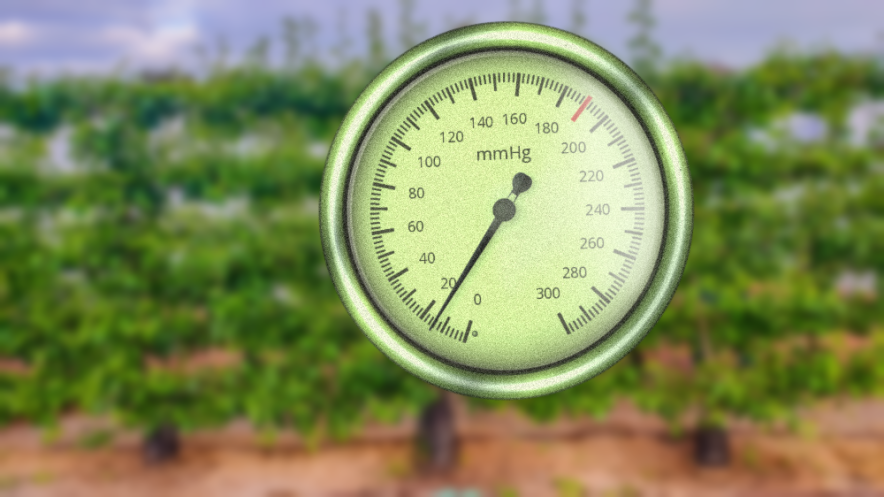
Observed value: 14; mmHg
